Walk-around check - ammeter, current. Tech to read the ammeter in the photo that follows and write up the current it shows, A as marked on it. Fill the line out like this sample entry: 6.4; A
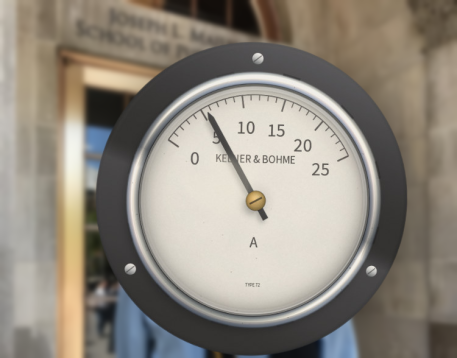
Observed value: 5.5; A
